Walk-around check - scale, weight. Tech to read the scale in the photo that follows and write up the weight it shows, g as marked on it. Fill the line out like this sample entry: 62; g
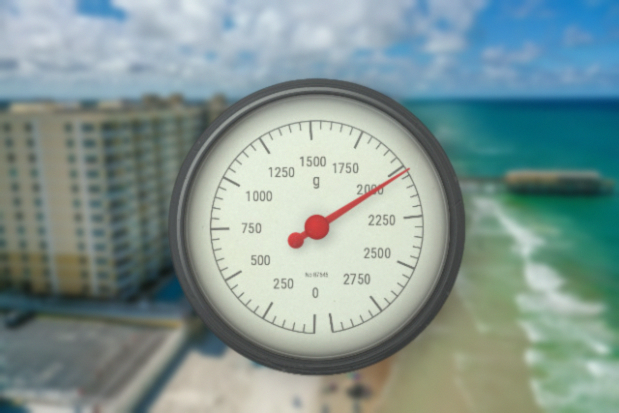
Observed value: 2025; g
